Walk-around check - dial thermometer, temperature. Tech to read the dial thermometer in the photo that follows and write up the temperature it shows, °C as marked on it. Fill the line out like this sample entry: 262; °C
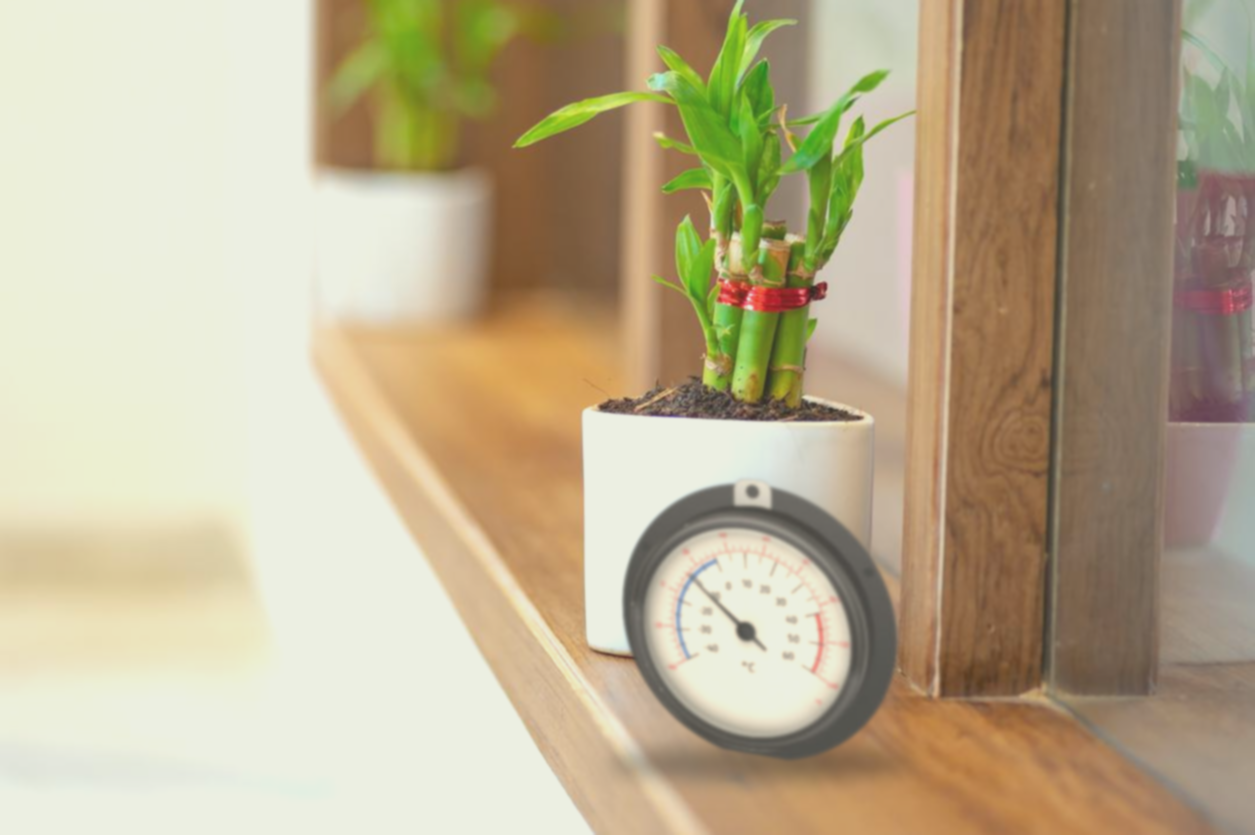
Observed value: -10; °C
